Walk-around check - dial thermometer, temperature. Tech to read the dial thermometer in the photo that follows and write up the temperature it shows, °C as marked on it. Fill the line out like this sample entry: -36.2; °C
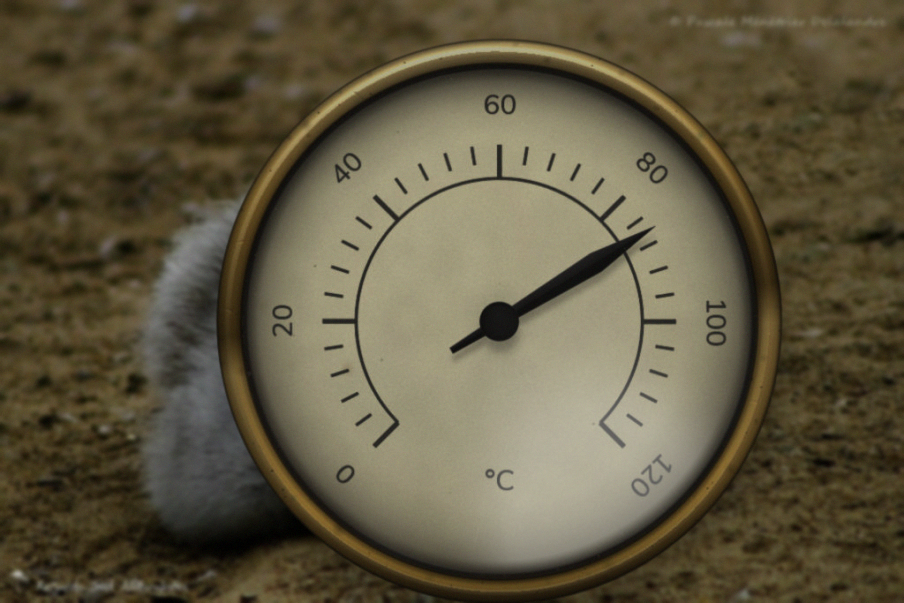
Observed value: 86; °C
